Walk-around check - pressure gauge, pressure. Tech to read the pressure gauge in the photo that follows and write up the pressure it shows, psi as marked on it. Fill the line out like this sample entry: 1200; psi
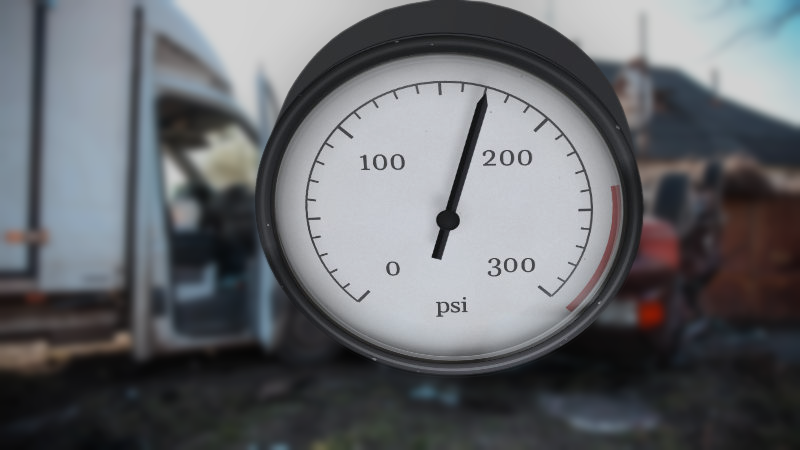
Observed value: 170; psi
